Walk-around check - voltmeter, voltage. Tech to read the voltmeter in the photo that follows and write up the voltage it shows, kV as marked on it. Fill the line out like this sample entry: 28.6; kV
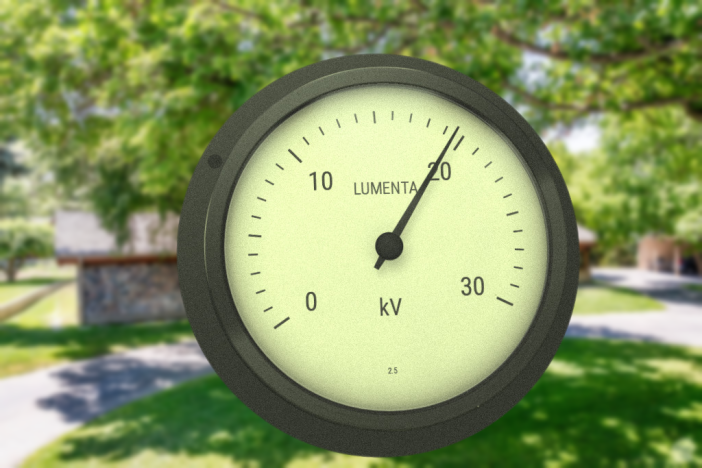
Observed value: 19.5; kV
